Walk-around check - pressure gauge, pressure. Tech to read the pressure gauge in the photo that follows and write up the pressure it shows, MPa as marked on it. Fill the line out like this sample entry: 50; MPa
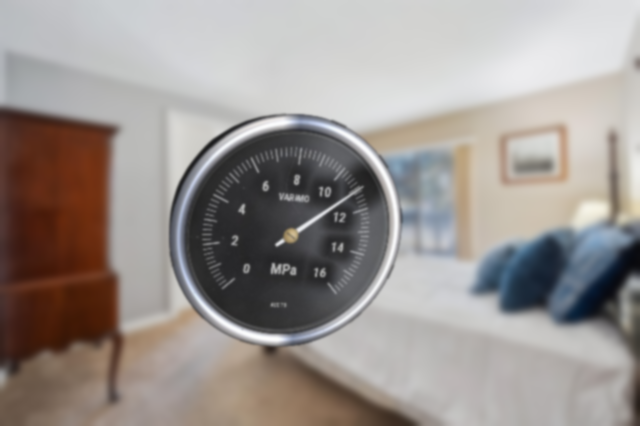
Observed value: 11; MPa
